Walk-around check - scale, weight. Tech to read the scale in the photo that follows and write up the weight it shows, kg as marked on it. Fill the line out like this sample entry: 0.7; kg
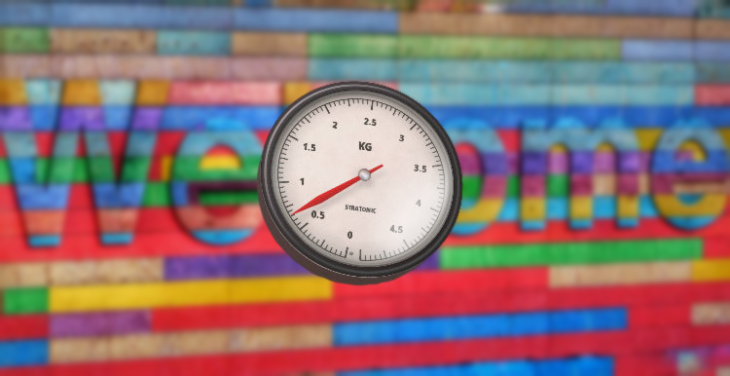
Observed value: 0.65; kg
